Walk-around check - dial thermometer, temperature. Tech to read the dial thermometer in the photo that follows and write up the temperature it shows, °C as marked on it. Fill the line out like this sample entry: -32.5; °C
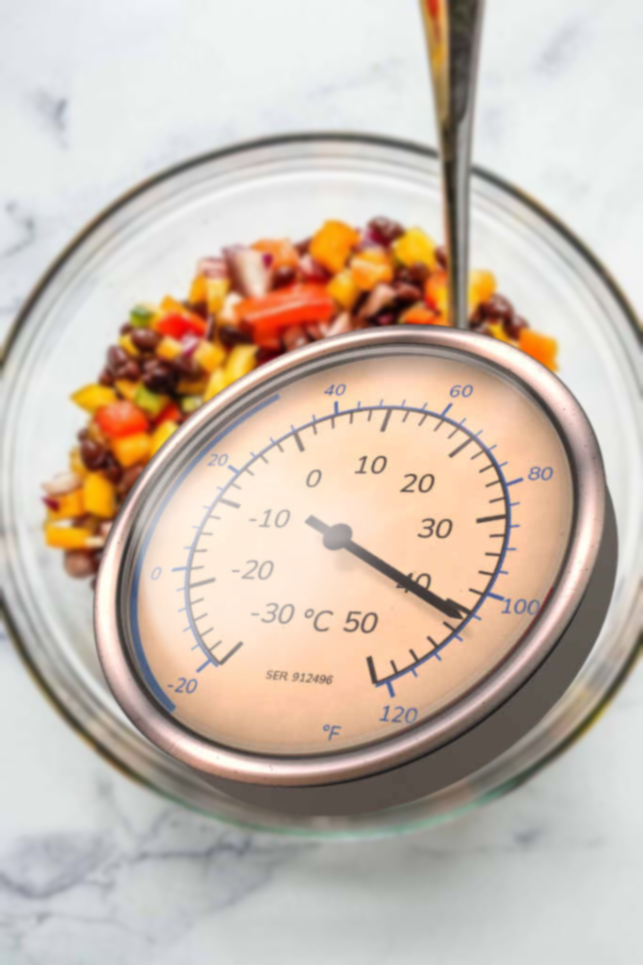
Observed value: 41; °C
